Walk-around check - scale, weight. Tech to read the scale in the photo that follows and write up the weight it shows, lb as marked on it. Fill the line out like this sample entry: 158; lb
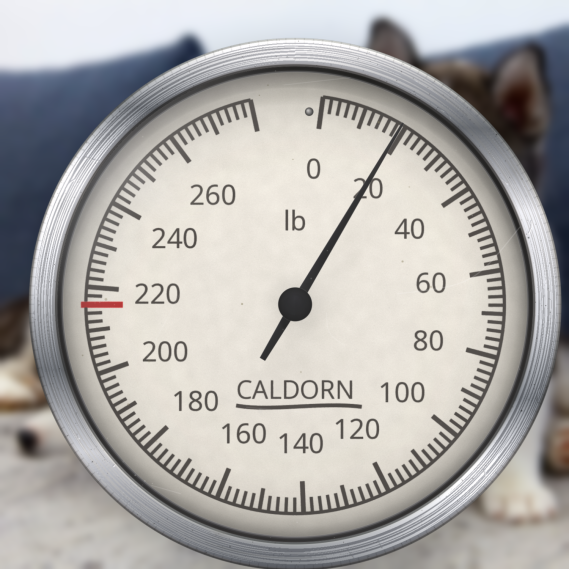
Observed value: 19; lb
